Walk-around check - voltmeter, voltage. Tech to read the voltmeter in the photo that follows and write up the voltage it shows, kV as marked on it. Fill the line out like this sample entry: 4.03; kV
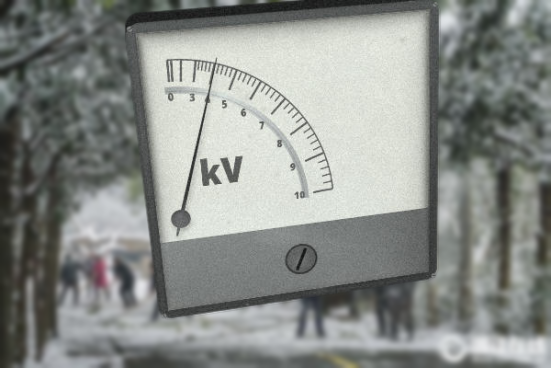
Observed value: 4; kV
